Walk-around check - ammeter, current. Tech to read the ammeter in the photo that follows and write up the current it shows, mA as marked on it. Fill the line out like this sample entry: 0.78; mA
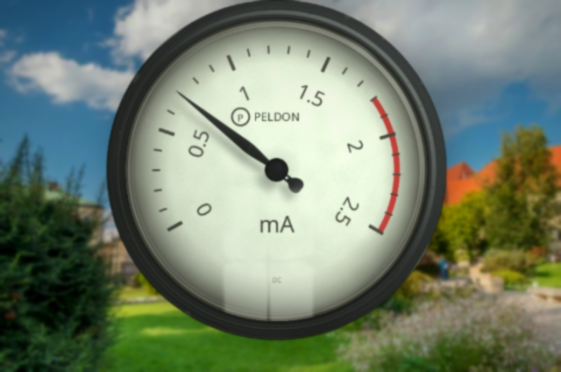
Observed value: 0.7; mA
